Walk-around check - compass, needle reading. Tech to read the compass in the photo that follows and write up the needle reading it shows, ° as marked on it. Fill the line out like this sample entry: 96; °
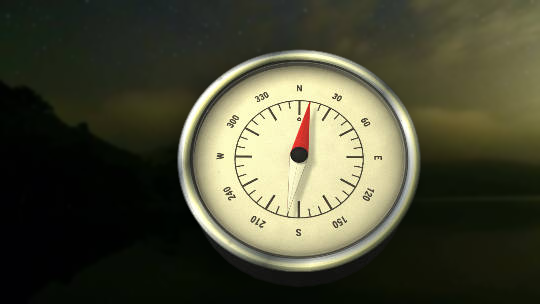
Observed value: 10; °
